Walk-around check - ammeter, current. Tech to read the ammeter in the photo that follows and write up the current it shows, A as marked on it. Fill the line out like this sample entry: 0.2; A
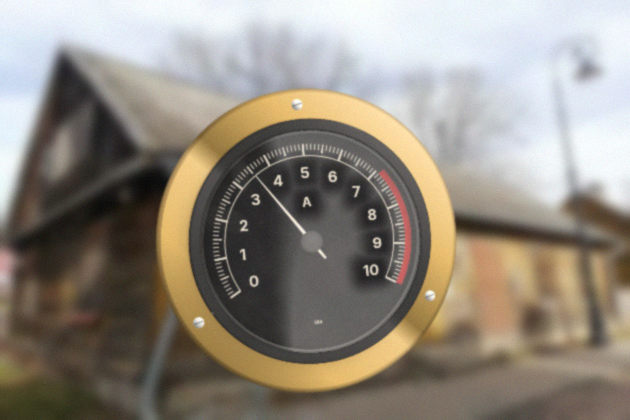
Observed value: 3.5; A
